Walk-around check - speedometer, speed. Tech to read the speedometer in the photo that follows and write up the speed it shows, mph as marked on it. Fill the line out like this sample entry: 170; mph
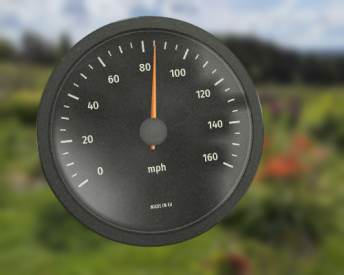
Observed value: 85; mph
